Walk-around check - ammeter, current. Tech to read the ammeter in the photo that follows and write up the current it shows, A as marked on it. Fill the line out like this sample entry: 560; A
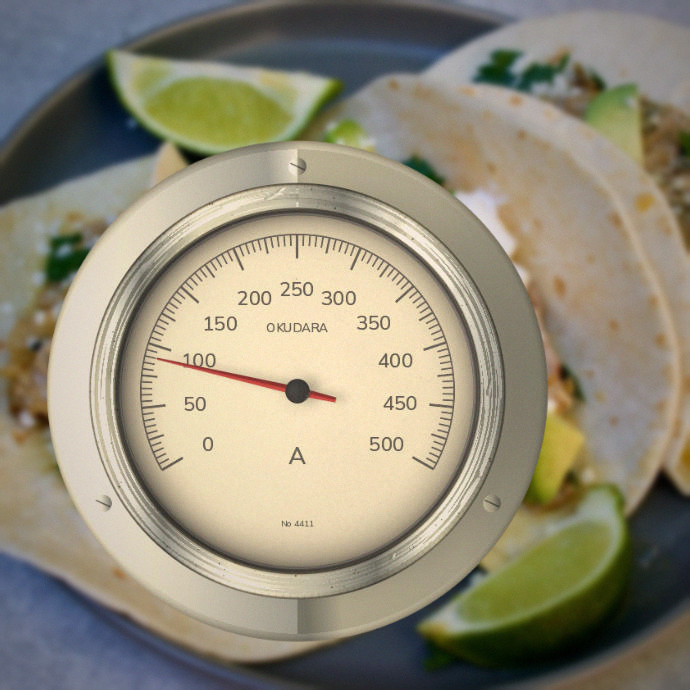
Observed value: 90; A
